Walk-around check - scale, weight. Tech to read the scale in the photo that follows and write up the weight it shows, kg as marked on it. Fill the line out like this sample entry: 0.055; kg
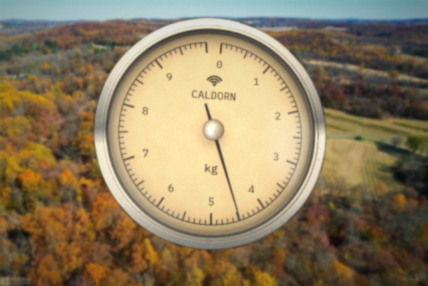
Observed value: 4.5; kg
